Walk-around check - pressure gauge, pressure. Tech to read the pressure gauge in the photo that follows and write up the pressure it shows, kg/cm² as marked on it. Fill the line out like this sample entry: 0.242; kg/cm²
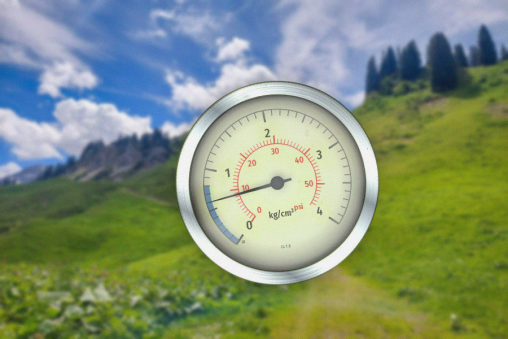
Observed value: 0.6; kg/cm²
